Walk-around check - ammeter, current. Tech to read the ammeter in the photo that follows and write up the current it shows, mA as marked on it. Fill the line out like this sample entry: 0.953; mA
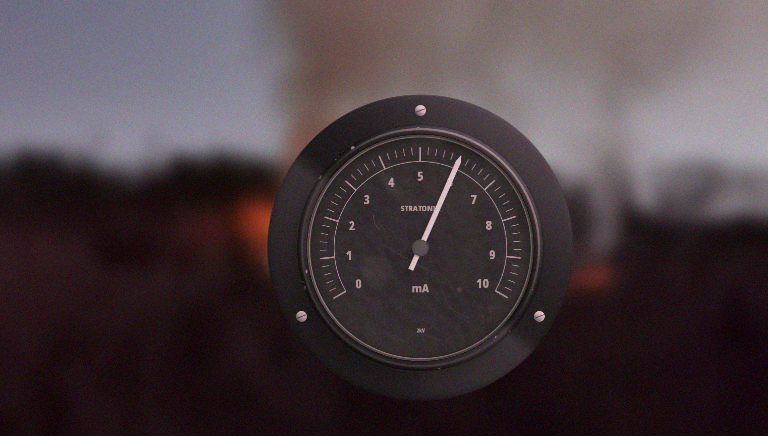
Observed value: 6; mA
